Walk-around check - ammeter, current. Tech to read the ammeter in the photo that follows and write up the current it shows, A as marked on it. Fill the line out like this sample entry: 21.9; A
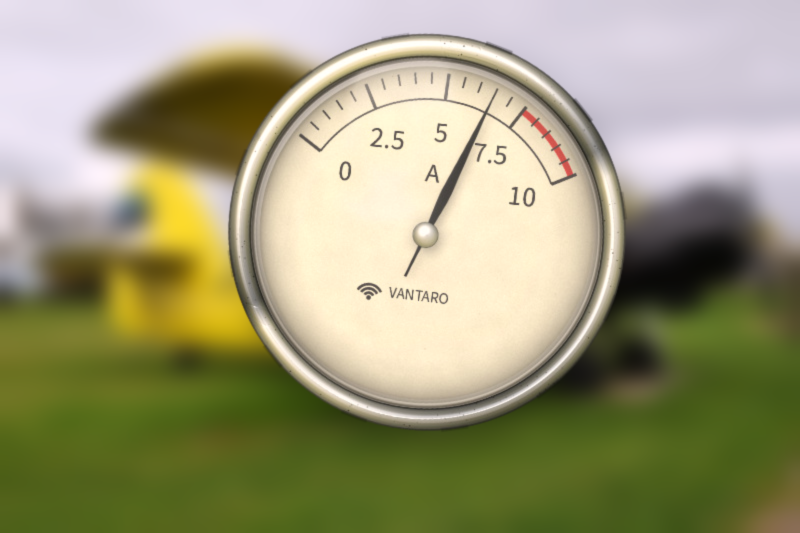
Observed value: 6.5; A
